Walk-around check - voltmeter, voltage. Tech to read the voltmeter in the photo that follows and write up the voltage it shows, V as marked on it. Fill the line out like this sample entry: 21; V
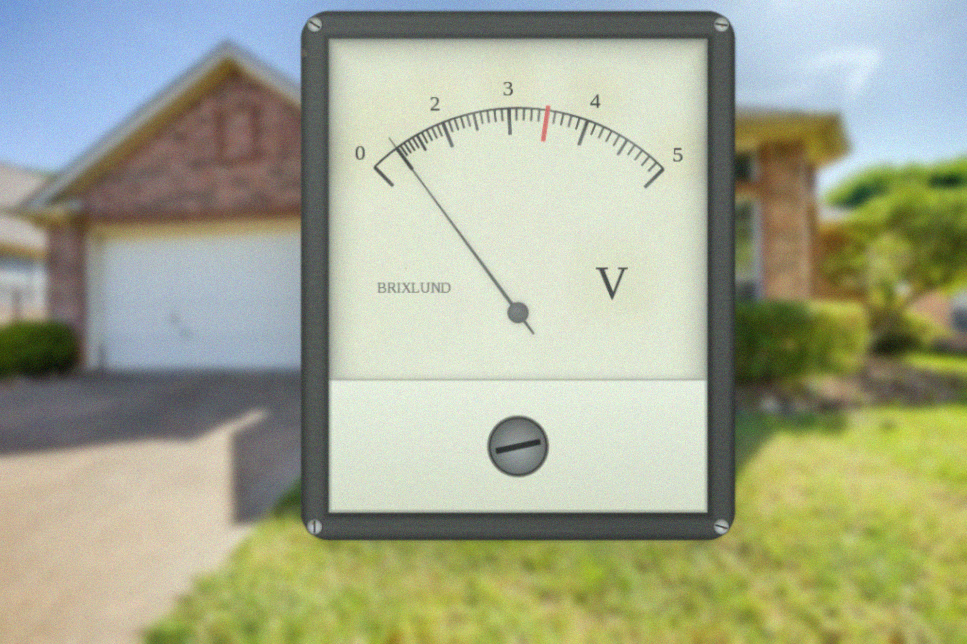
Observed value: 1; V
